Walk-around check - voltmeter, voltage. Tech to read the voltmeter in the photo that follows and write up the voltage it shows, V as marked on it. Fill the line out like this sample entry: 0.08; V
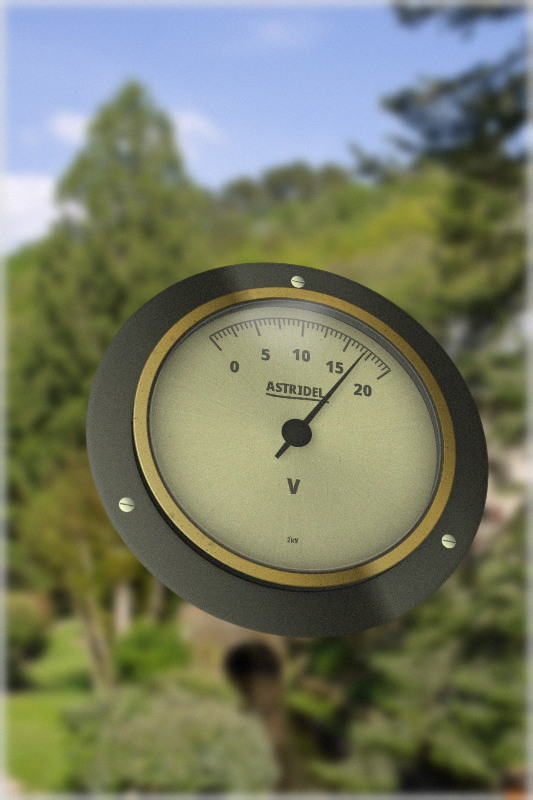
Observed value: 17; V
